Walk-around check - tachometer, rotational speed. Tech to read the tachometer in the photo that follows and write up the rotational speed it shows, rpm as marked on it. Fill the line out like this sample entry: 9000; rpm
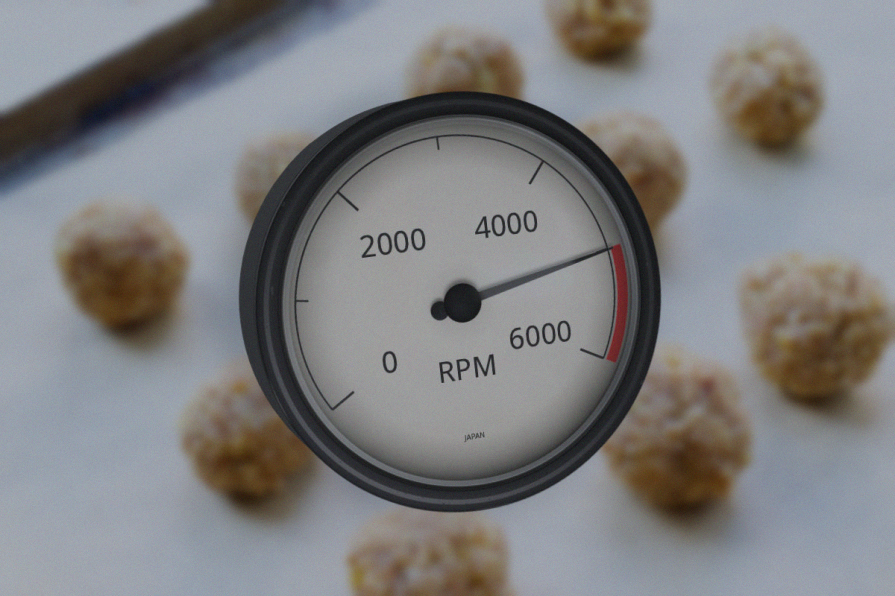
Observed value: 5000; rpm
